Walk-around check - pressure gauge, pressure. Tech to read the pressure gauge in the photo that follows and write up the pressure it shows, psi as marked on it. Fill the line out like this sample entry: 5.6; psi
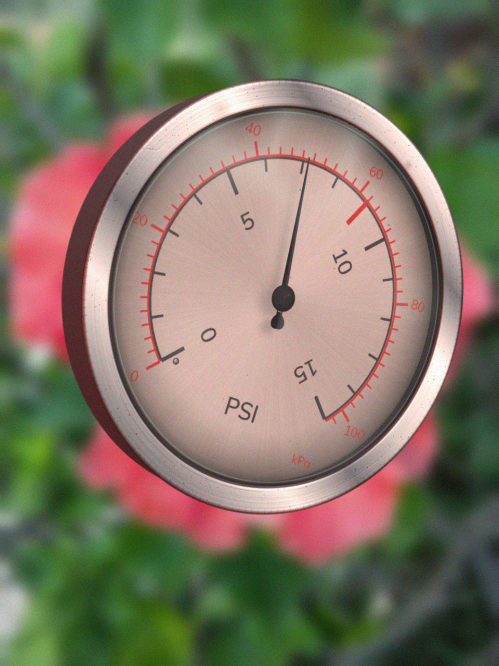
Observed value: 7; psi
